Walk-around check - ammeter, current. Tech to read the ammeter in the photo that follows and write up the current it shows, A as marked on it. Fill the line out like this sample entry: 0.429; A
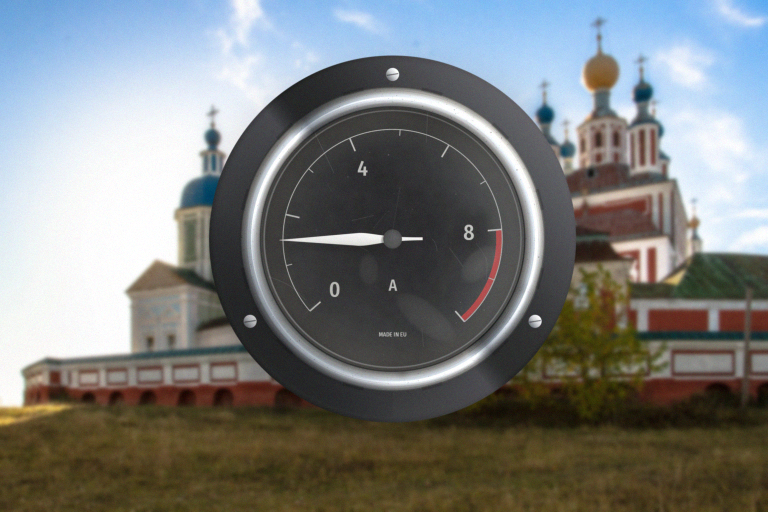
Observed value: 1.5; A
